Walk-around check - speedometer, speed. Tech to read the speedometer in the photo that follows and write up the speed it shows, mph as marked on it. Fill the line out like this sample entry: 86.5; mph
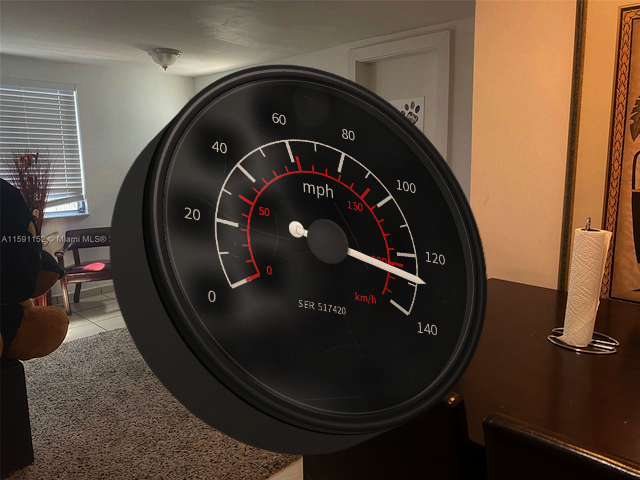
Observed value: 130; mph
